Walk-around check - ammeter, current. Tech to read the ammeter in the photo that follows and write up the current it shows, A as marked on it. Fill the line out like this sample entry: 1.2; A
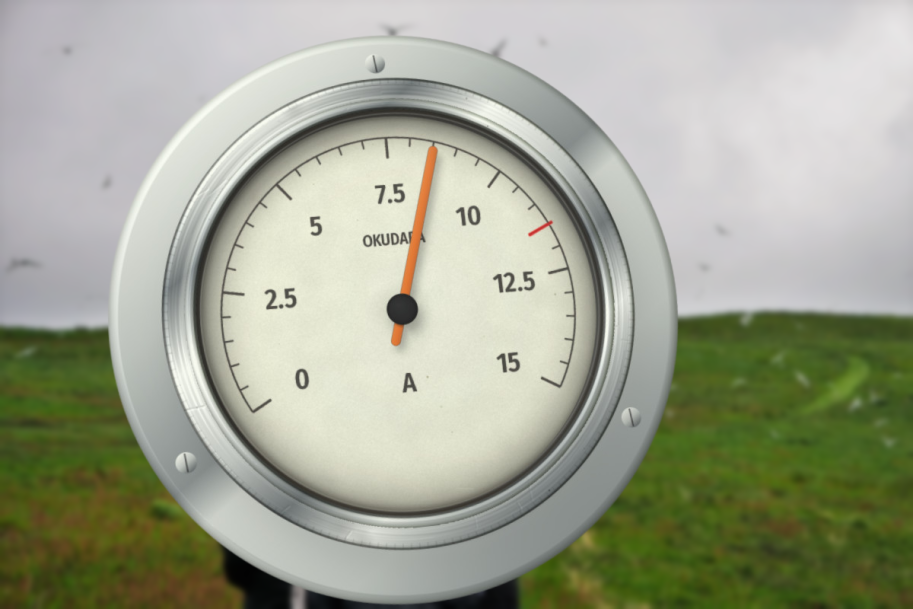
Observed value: 8.5; A
